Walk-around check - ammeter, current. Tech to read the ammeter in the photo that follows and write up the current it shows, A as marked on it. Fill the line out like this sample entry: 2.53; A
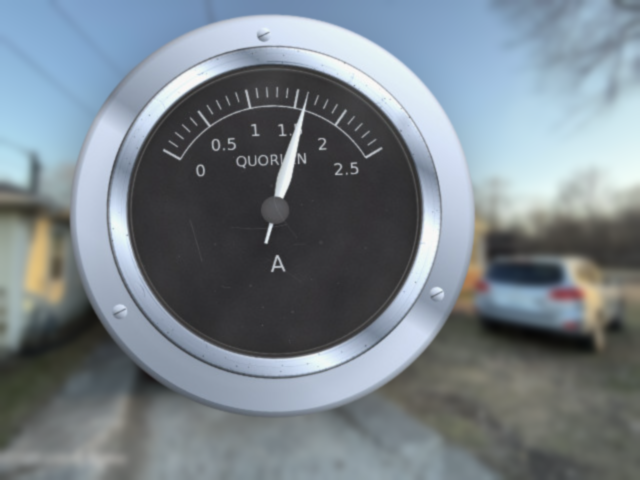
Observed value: 1.6; A
